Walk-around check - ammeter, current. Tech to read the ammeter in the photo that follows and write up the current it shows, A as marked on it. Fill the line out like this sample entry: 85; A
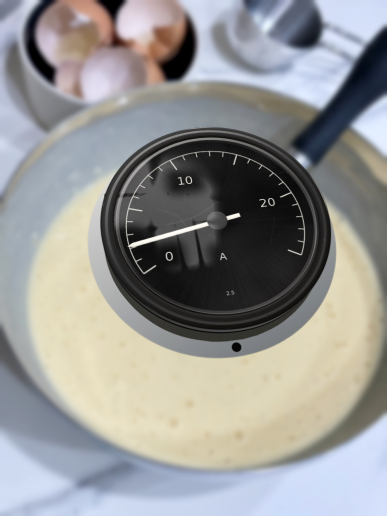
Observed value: 2; A
